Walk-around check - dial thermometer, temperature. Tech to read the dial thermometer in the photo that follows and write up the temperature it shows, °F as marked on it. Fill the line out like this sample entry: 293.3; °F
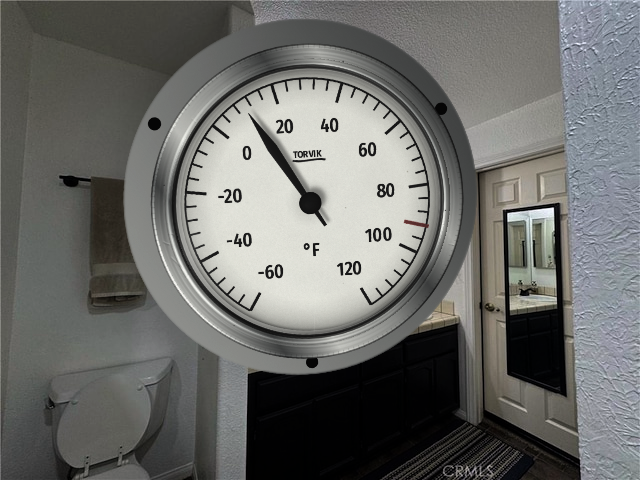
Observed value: 10; °F
